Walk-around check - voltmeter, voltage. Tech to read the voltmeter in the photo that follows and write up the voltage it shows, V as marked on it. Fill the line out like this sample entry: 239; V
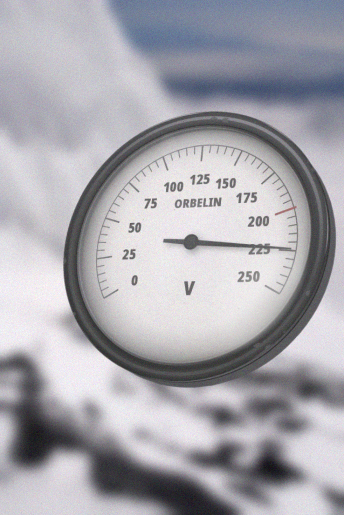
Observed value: 225; V
